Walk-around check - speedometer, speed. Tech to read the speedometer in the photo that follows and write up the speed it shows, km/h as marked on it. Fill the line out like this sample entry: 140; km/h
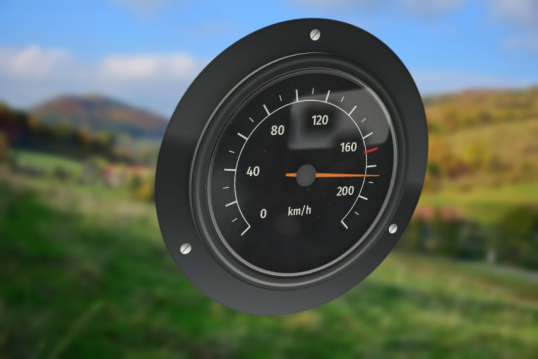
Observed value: 185; km/h
